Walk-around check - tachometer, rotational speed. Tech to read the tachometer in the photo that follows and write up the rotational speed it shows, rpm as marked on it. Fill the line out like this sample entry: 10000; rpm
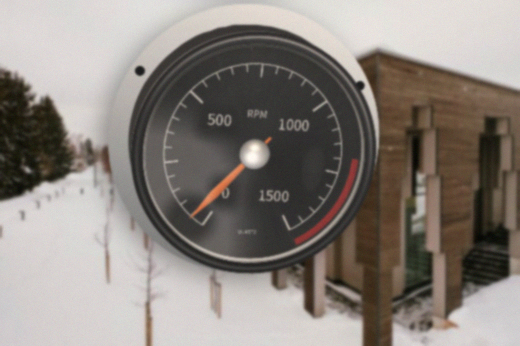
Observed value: 50; rpm
